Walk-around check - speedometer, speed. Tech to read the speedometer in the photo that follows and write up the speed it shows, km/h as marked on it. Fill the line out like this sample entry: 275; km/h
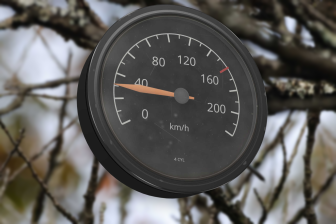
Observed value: 30; km/h
